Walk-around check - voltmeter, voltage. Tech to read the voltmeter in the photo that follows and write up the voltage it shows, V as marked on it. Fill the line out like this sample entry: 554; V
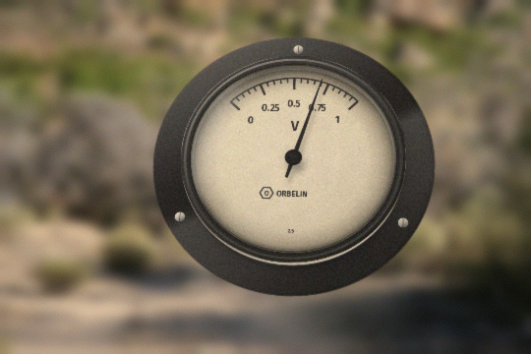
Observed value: 0.7; V
